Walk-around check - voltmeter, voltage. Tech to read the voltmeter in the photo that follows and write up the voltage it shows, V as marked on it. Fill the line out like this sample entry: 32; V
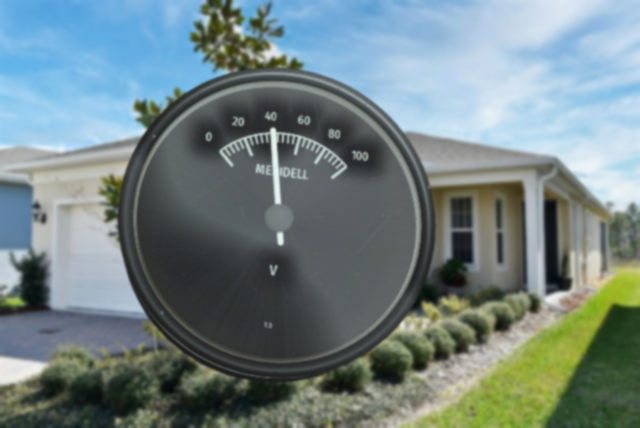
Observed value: 40; V
